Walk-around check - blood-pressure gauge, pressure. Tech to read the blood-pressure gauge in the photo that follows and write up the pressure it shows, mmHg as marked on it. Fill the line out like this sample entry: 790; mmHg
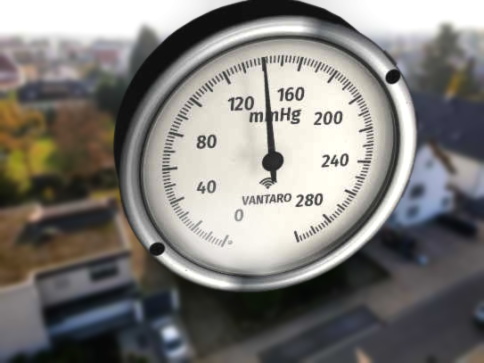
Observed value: 140; mmHg
